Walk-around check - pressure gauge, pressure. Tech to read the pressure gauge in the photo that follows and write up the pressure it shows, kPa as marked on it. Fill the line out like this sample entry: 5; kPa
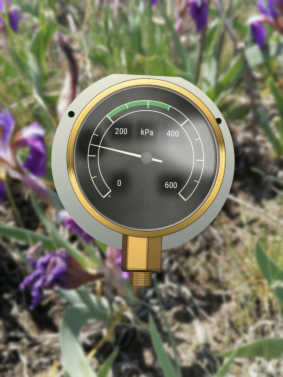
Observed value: 125; kPa
